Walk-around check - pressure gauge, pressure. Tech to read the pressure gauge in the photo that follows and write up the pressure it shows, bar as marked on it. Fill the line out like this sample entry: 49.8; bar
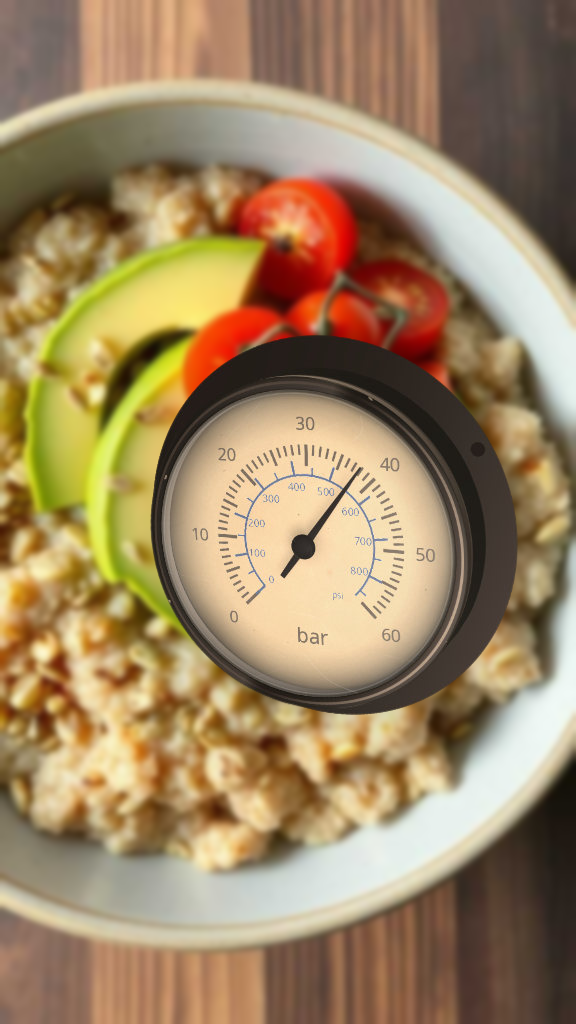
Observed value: 38; bar
